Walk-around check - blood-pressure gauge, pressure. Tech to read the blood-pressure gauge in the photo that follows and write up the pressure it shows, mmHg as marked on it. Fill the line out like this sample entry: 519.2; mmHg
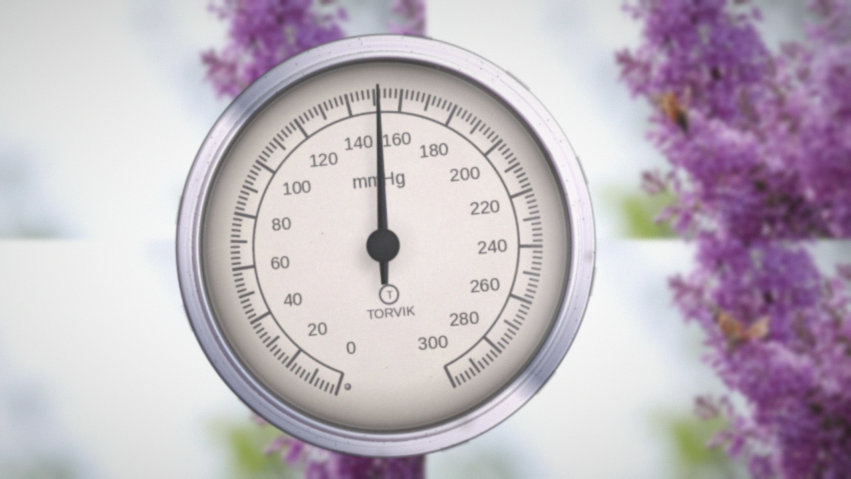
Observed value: 152; mmHg
